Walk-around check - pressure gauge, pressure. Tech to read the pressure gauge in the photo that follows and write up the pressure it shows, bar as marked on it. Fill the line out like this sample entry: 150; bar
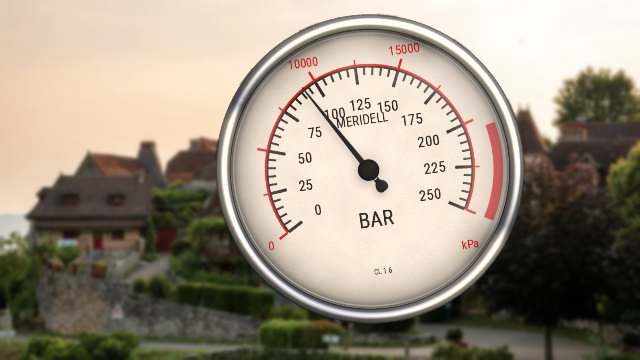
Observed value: 92.5; bar
